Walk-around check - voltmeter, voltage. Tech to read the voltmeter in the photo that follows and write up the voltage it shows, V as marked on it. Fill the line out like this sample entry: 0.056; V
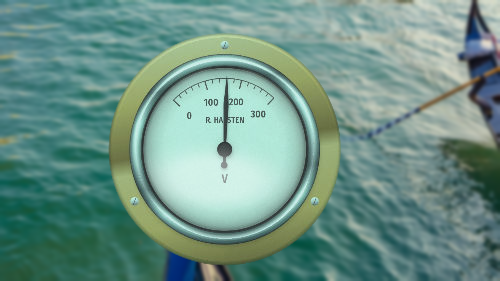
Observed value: 160; V
